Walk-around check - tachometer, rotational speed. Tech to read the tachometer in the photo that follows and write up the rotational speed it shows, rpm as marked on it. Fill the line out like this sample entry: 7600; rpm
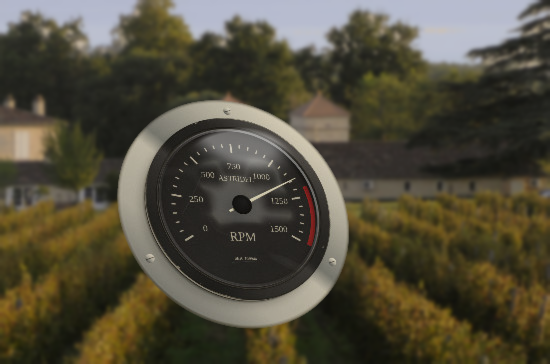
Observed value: 1150; rpm
